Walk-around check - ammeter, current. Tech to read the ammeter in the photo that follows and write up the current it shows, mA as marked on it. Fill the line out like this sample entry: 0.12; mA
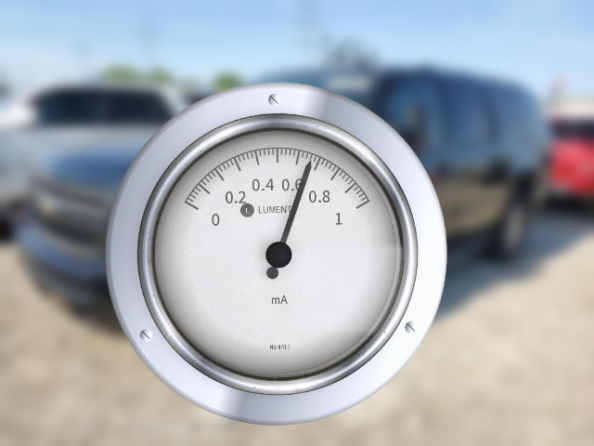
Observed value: 0.66; mA
